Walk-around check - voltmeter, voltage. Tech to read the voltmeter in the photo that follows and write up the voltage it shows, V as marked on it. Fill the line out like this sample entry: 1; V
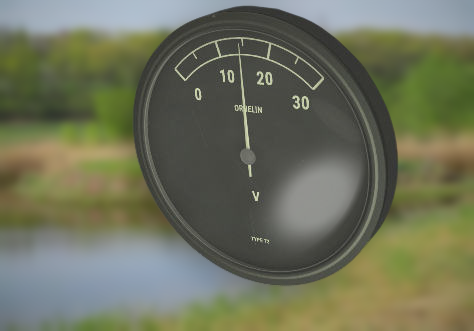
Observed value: 15; V
